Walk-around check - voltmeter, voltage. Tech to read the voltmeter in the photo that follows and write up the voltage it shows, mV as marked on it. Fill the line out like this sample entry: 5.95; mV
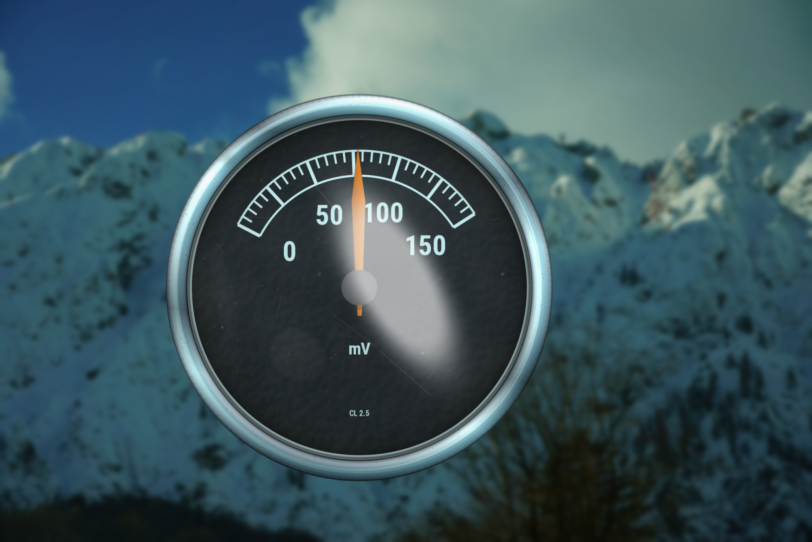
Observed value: 77.5; mV
